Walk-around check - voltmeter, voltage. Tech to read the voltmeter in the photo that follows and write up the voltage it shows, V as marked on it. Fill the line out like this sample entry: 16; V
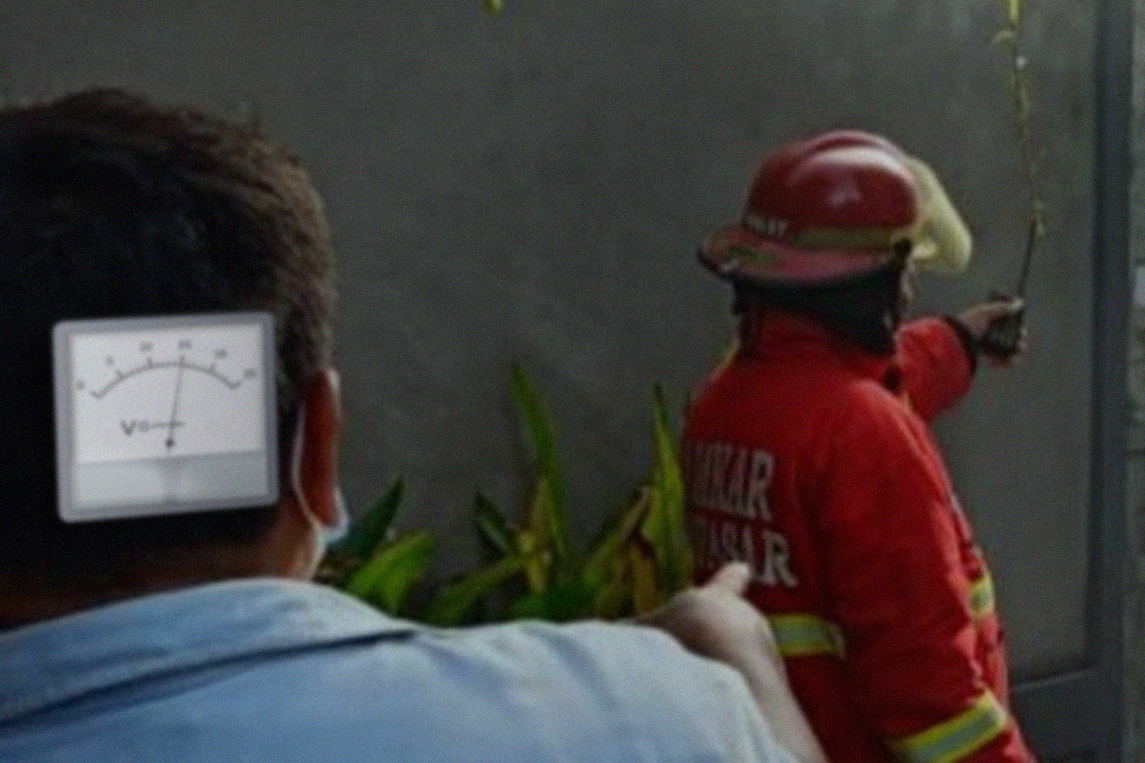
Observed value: 15; V
